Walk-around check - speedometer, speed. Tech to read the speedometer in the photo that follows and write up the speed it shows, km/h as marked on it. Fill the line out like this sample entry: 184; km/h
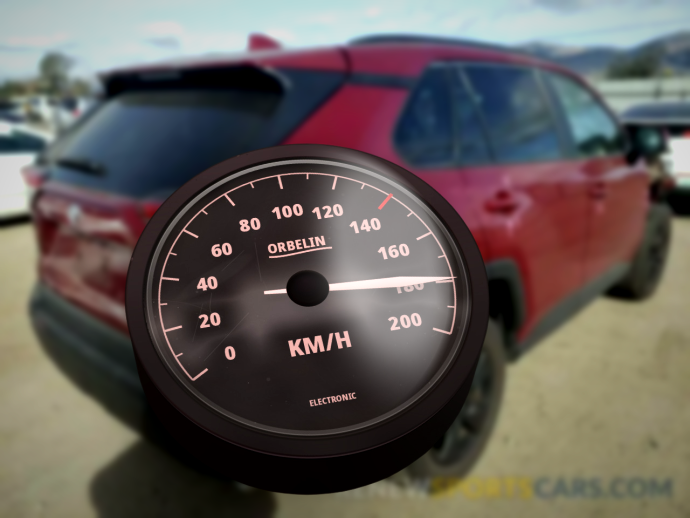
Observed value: 180; km/h
